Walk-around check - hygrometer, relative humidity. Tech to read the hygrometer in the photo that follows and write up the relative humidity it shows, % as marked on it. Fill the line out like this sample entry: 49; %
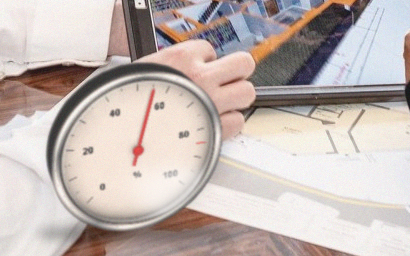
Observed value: 55; %
